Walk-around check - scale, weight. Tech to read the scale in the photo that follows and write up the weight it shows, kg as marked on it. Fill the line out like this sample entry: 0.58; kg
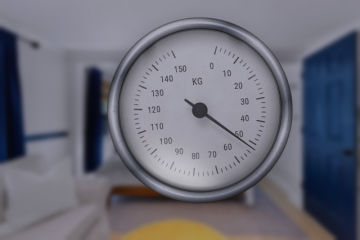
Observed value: 52; kg
